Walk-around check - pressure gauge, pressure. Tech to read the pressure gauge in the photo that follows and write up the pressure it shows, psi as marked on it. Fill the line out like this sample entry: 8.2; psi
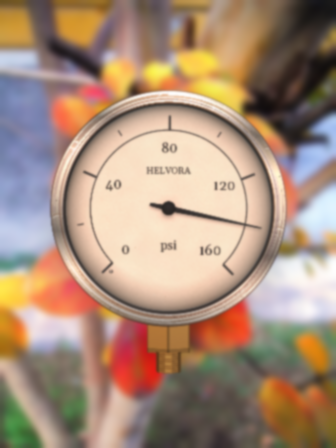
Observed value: 140; psi
